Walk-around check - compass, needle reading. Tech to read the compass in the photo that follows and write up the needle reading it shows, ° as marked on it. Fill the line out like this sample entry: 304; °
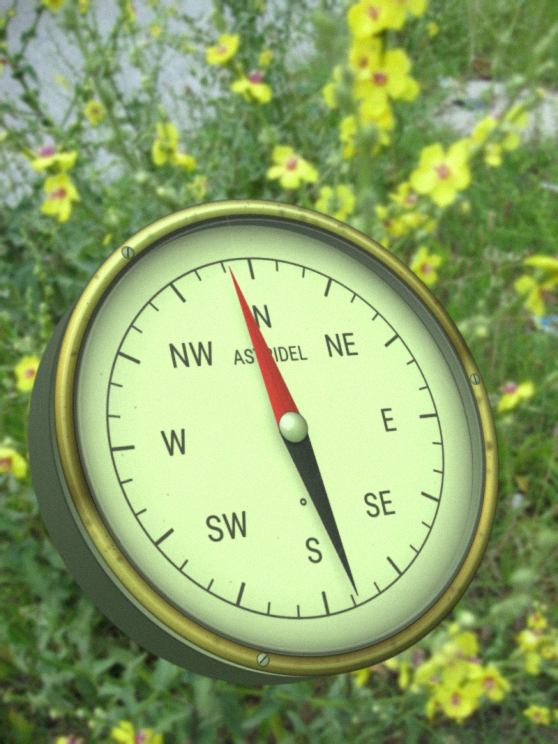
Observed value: 350; °
